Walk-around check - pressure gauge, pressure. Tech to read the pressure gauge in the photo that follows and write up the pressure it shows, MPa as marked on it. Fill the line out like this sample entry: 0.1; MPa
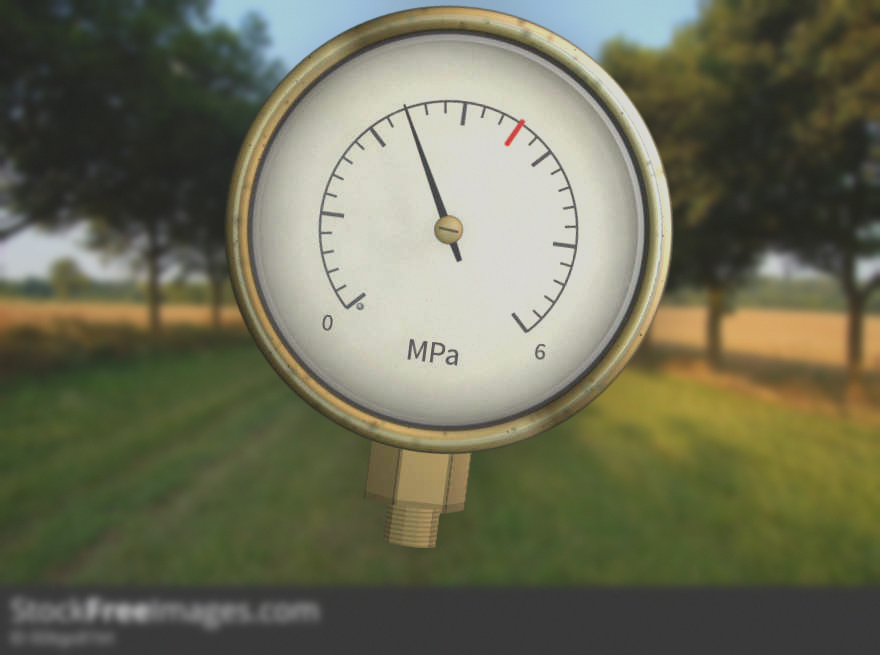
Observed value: 2.4; MPa
